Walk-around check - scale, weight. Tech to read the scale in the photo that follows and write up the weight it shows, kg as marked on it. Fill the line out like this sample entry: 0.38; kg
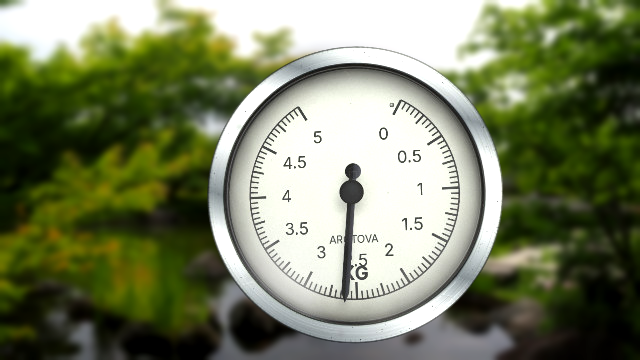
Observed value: 2.6; kg
